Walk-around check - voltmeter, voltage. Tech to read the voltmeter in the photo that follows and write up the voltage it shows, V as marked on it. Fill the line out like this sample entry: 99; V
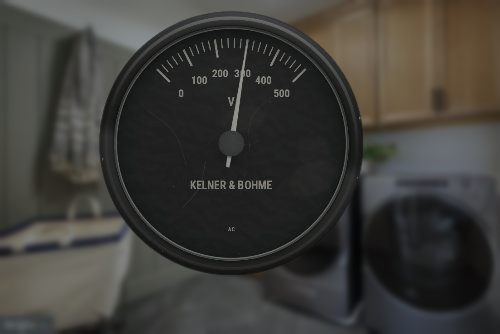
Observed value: 300; V
